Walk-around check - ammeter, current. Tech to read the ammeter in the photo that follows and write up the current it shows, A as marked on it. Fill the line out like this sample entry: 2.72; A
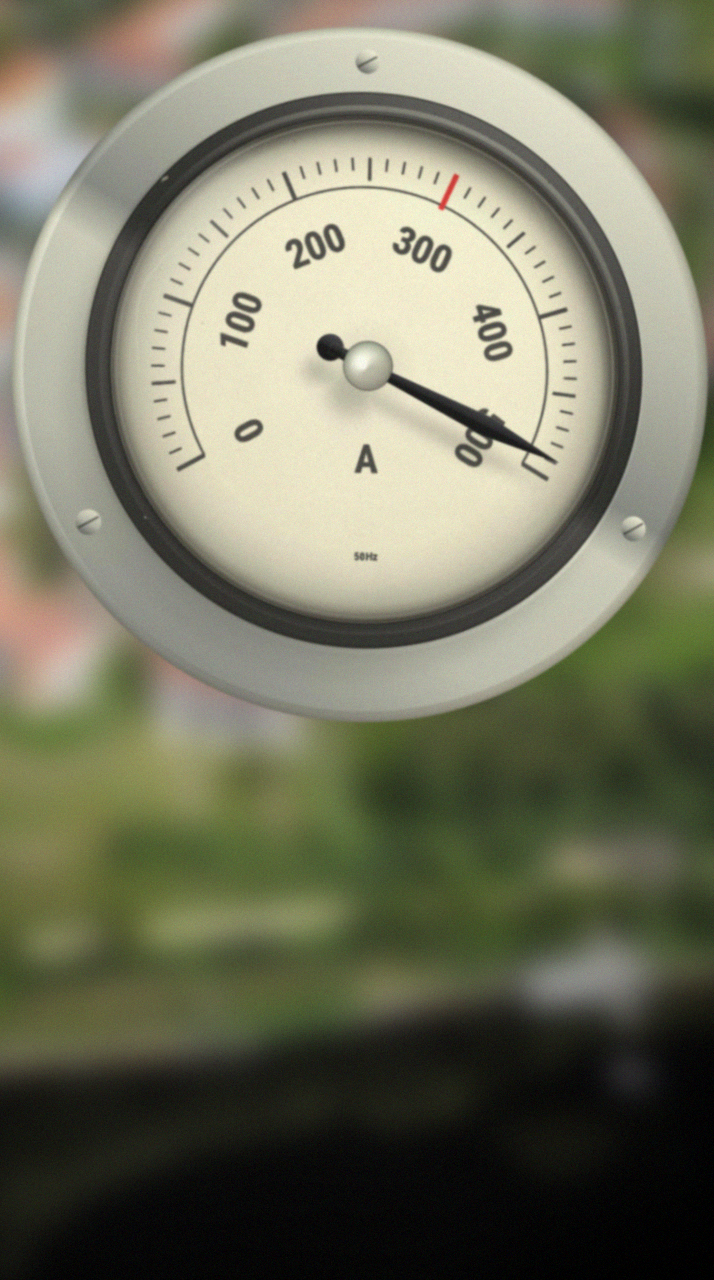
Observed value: 490; A
